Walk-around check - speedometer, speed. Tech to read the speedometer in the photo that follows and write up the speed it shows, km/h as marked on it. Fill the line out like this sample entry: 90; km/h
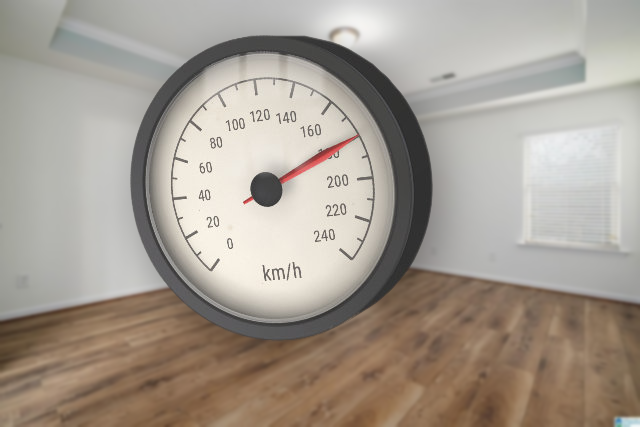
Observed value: 180; km/h
